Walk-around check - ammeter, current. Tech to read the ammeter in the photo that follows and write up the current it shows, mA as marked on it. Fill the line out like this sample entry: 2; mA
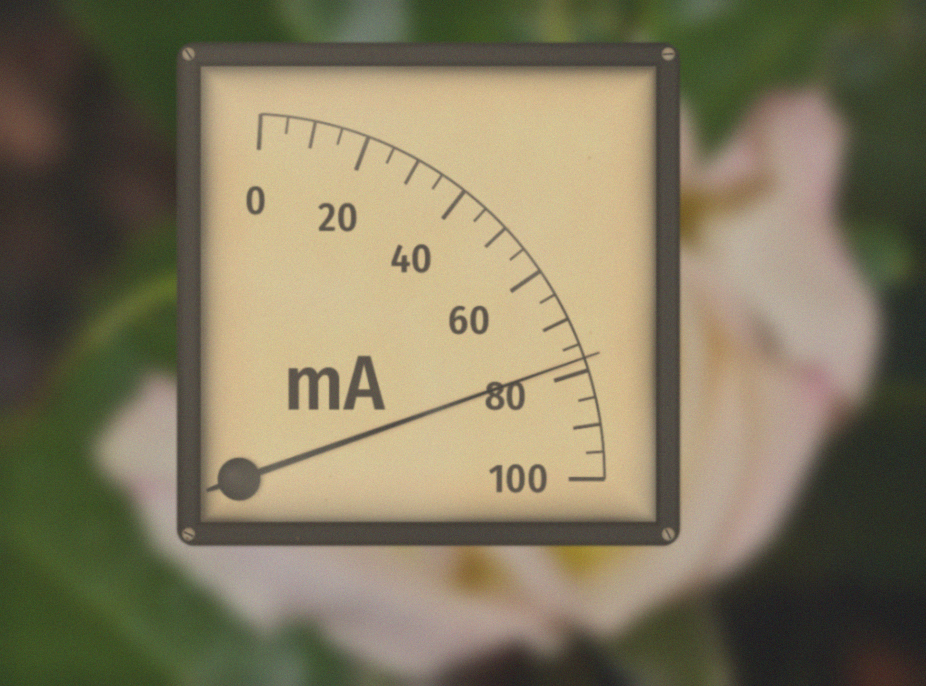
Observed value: 77.5; mA
